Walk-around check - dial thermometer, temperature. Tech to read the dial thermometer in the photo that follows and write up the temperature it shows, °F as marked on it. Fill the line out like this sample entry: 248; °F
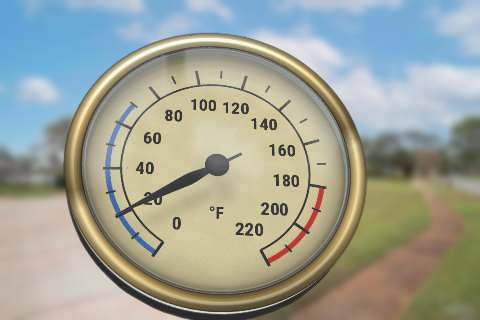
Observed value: 20; °F
